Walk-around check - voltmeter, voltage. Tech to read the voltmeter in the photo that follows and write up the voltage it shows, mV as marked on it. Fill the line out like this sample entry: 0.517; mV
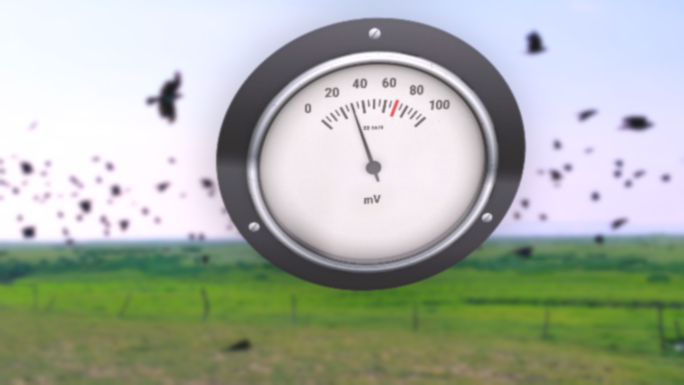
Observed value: 30; mV
